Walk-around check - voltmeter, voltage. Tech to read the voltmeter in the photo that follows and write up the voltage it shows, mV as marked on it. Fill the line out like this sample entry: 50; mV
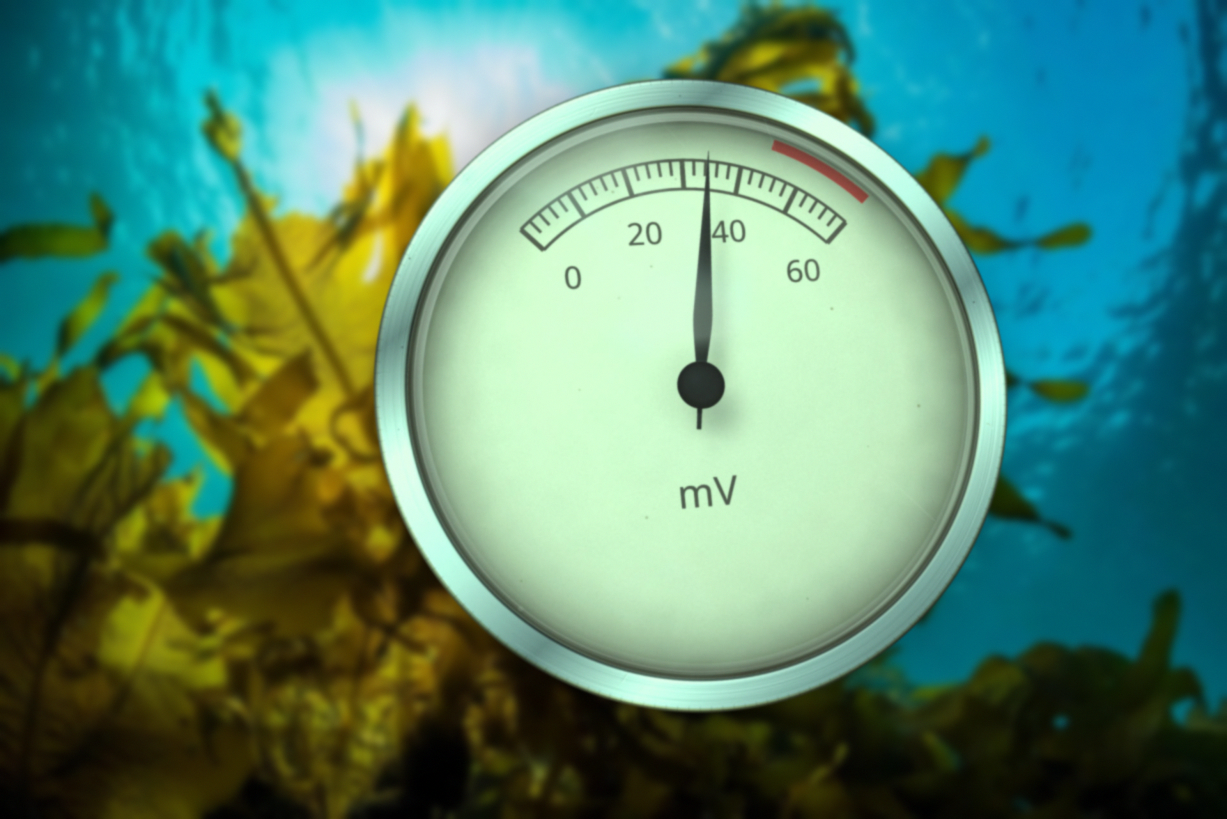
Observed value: 34; mV
